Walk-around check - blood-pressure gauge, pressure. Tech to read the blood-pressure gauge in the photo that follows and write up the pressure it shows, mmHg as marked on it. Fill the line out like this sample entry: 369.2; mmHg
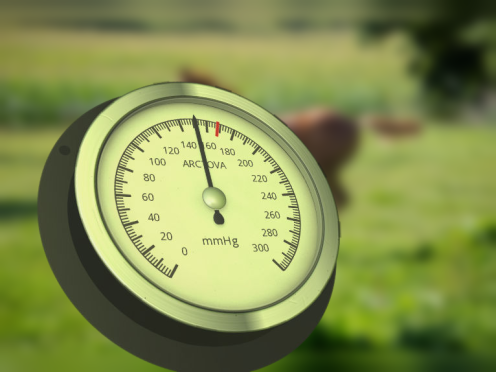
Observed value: 150; mmHg
